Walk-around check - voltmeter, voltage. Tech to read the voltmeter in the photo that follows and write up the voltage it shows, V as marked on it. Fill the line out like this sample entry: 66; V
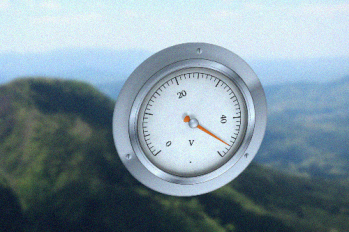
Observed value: 47; V
